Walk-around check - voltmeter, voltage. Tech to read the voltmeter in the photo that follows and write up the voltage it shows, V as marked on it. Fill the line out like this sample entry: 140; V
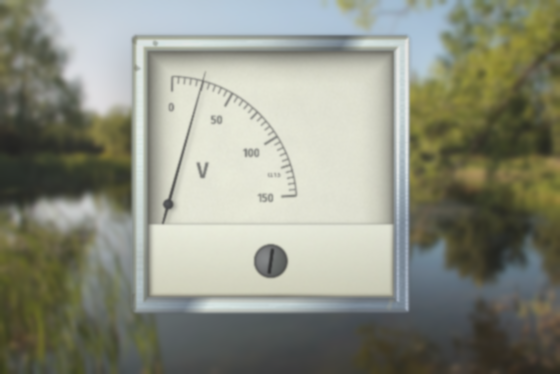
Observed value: 25; V
